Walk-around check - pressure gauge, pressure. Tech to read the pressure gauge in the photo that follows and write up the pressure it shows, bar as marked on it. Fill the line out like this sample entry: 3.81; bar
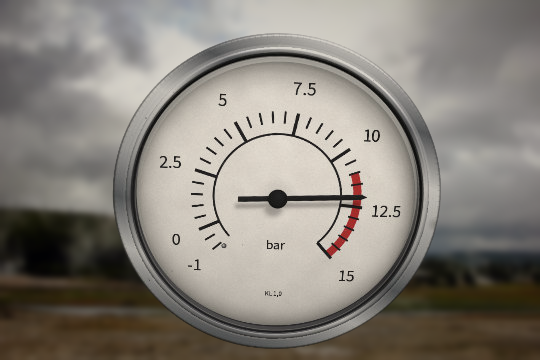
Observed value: 12; bar
